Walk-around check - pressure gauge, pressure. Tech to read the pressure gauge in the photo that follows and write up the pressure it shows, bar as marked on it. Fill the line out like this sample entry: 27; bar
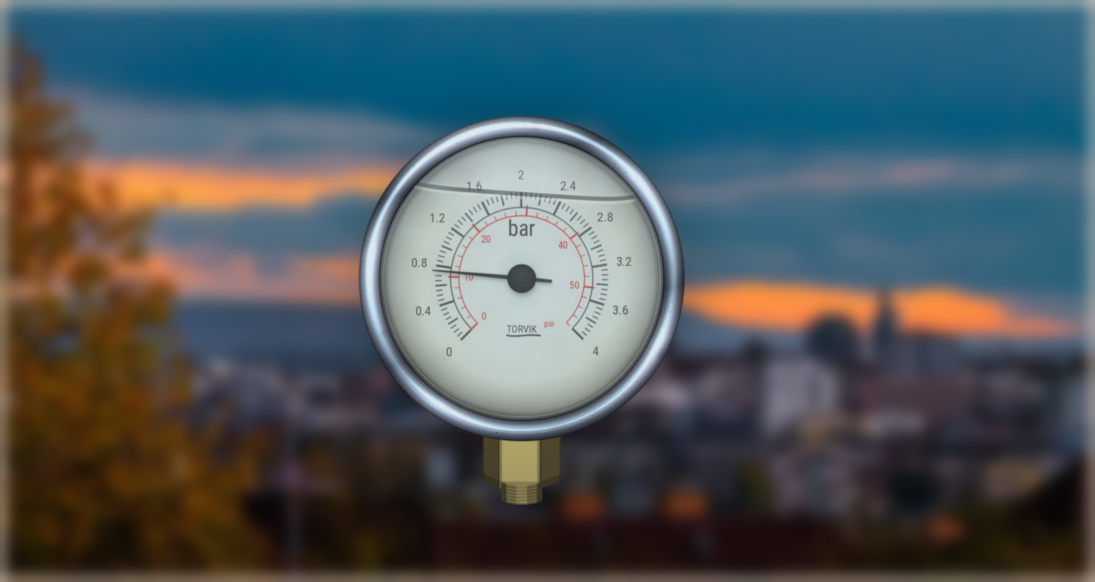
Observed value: 0.75; bar
